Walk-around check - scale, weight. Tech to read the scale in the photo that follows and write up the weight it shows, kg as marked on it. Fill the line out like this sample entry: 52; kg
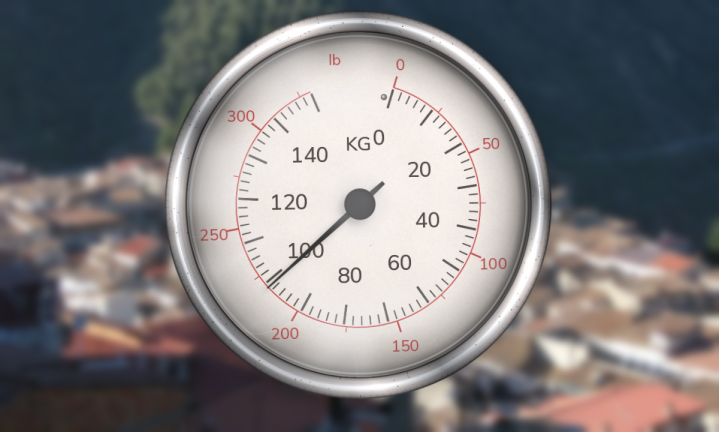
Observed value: 99; kg
